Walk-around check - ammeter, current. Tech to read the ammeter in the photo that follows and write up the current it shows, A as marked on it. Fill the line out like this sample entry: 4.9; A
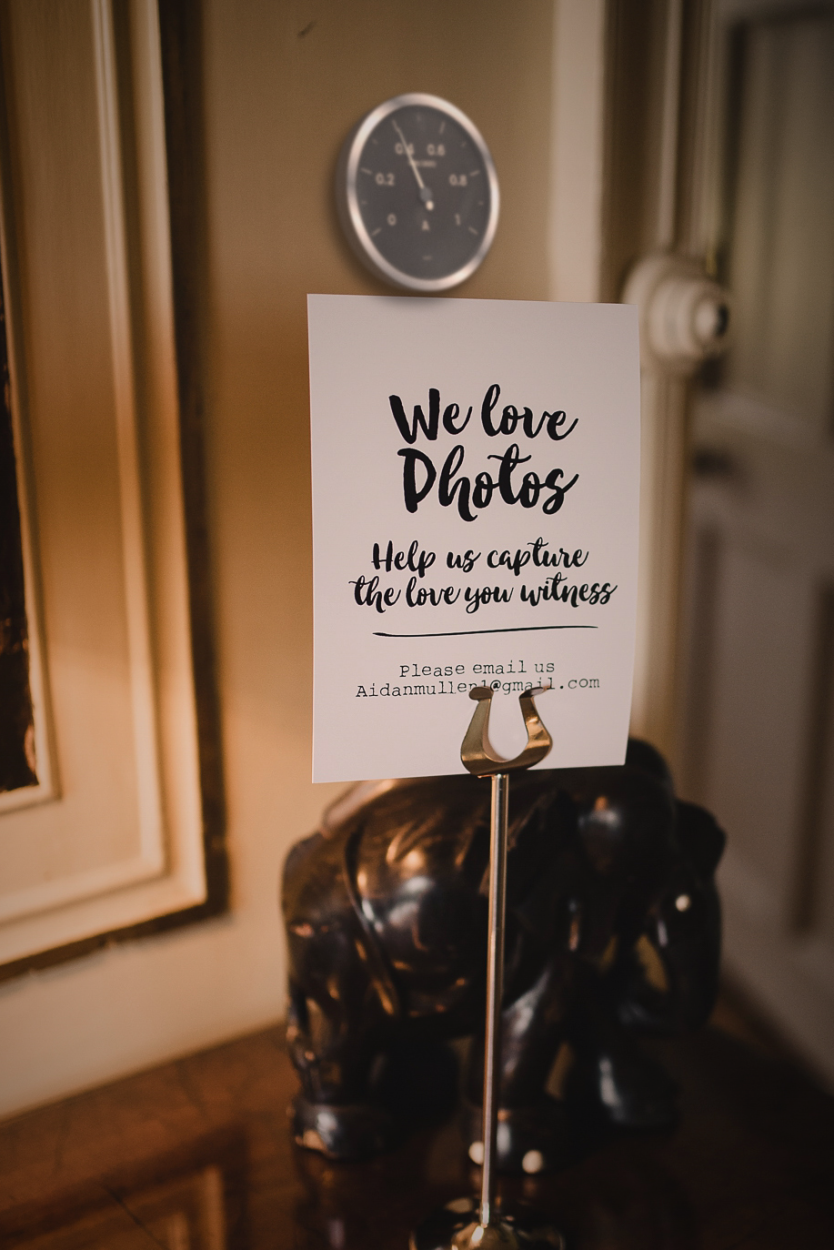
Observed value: 0.4; A
